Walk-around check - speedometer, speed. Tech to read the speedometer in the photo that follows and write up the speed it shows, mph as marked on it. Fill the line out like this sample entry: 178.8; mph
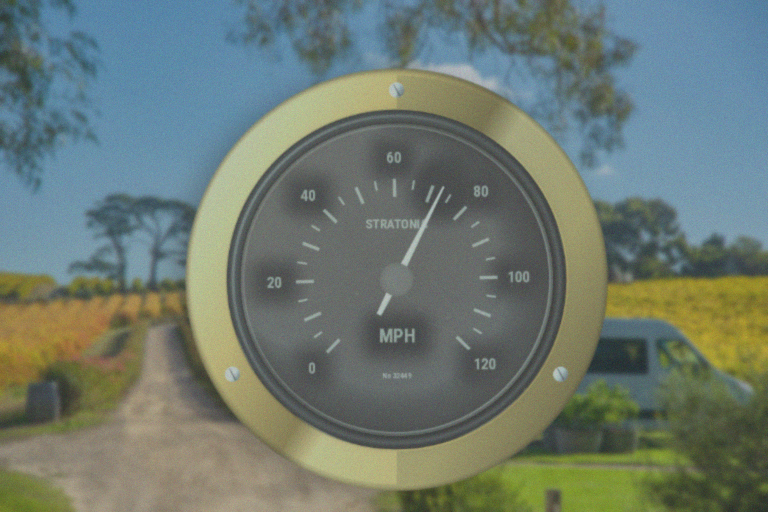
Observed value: 72.5; mph
